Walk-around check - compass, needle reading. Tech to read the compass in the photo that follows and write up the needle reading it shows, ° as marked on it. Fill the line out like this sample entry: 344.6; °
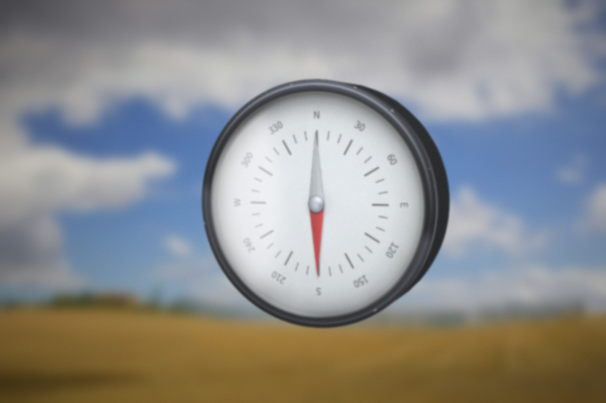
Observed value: 180; °
